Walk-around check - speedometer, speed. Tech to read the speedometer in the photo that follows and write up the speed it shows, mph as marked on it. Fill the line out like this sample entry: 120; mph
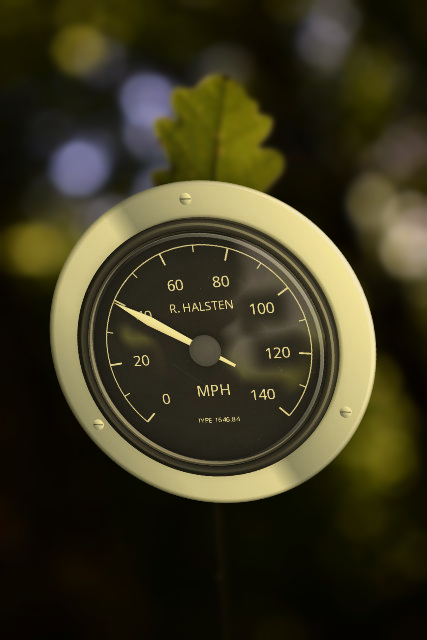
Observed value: 40; mph
